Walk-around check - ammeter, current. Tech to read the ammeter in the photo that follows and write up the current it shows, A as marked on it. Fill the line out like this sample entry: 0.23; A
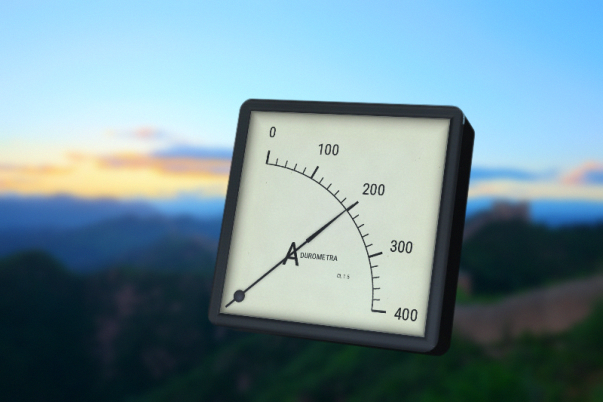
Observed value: 200; A
